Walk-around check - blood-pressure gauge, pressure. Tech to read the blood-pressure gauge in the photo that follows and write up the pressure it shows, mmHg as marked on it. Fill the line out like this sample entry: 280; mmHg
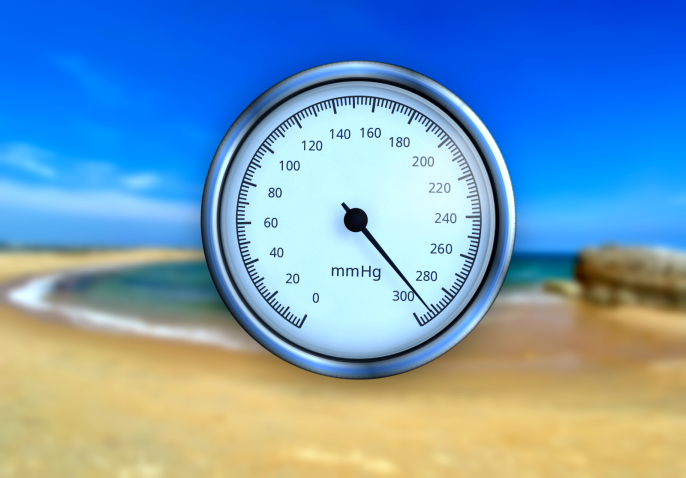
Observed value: 292; mmHg
